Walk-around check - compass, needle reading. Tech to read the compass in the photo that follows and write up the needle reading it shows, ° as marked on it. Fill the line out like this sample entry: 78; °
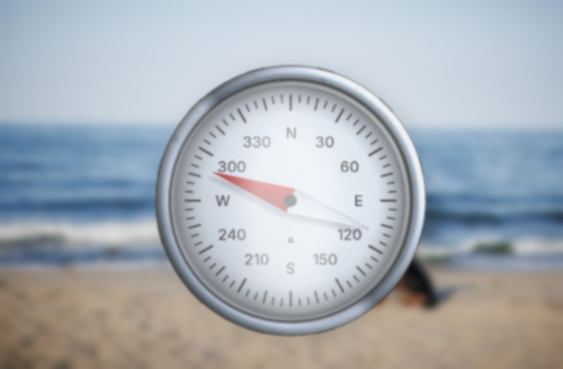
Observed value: 290; °
